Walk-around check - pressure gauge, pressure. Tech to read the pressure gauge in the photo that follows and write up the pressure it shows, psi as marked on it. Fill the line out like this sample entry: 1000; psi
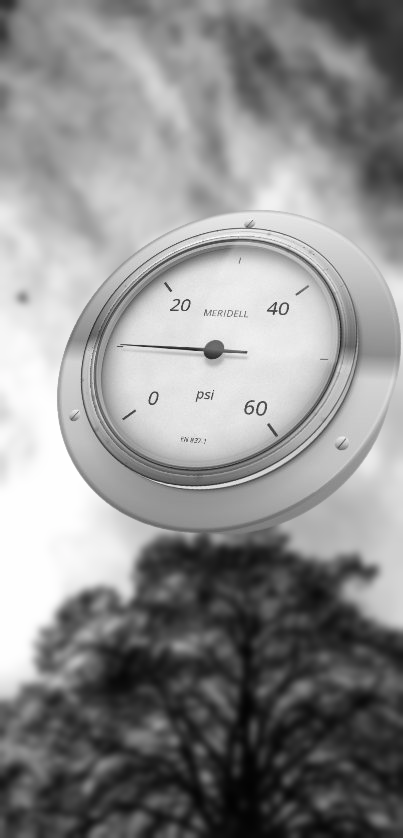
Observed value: 10; psi
